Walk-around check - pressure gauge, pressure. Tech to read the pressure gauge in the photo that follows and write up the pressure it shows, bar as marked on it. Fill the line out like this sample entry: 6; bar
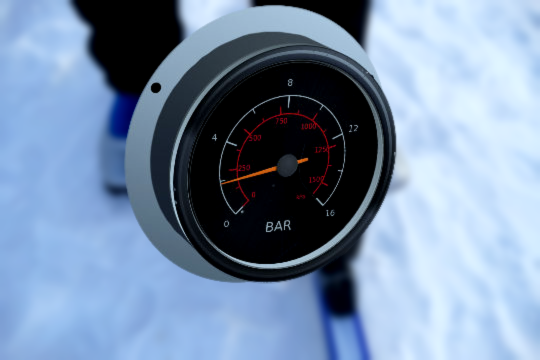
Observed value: 2; bar
